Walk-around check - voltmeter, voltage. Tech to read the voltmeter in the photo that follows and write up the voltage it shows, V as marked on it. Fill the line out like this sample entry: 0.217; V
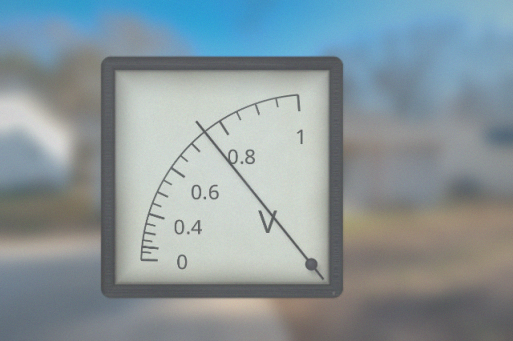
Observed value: 0.75; V
